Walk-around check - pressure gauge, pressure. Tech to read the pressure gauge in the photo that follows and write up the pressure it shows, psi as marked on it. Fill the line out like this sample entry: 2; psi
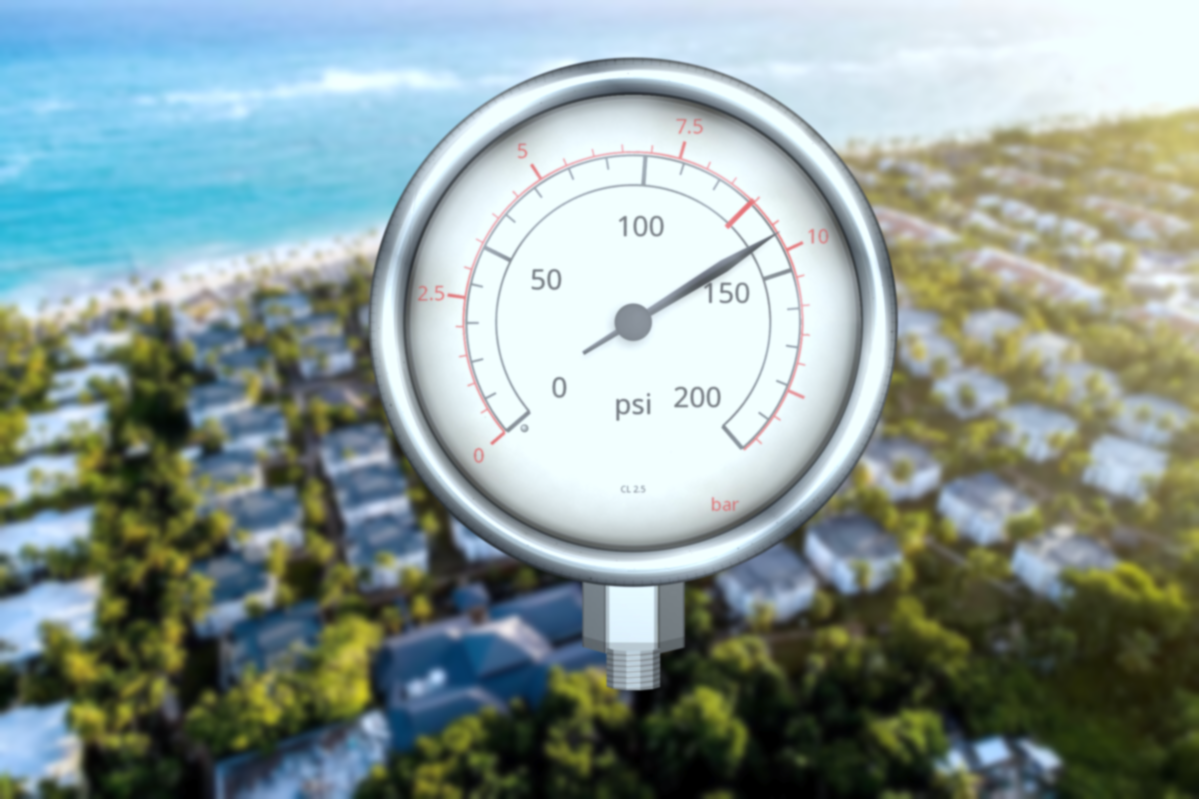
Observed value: 140; psi
